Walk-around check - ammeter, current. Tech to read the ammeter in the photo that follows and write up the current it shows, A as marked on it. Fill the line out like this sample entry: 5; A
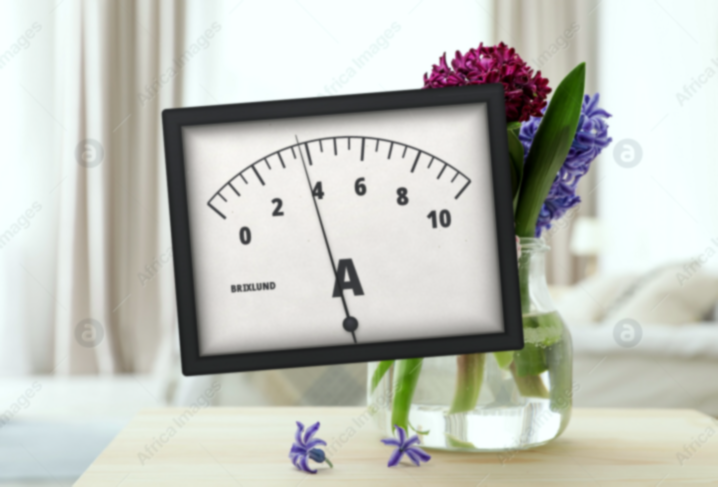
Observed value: 3.75; A
